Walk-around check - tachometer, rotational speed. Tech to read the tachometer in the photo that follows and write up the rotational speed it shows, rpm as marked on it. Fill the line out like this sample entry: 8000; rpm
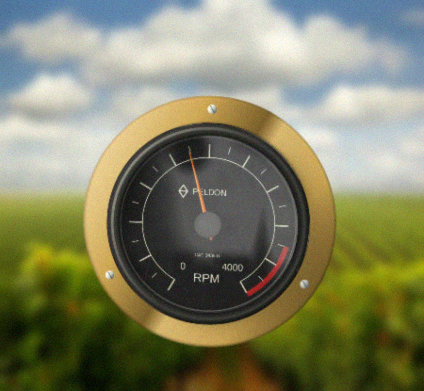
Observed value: 1800; rpm
